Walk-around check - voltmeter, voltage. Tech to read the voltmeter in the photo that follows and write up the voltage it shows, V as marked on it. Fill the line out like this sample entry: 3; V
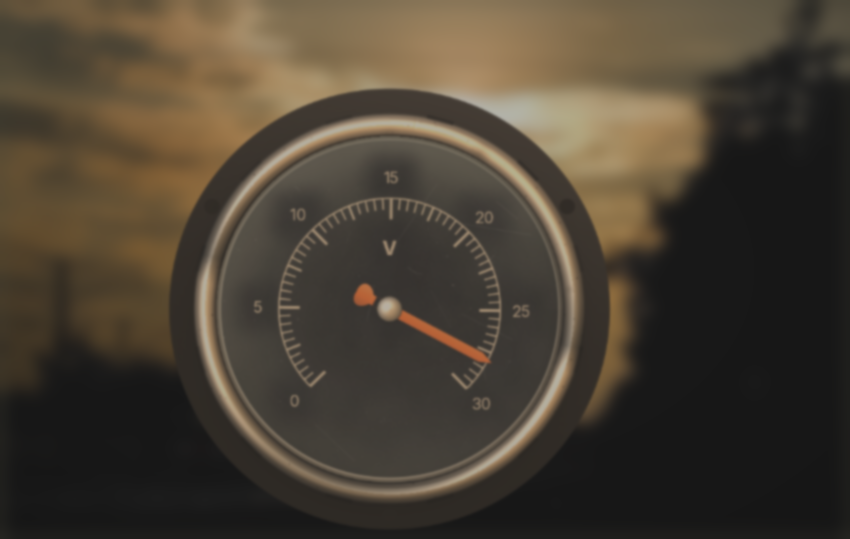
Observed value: 28; V
